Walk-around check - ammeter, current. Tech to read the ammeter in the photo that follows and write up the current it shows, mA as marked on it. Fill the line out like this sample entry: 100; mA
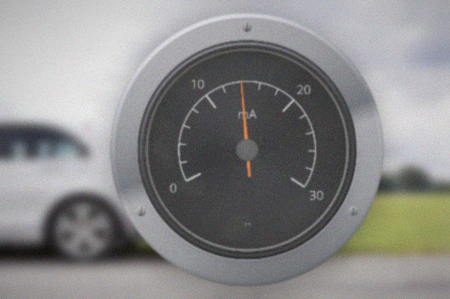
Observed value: 14; mA
